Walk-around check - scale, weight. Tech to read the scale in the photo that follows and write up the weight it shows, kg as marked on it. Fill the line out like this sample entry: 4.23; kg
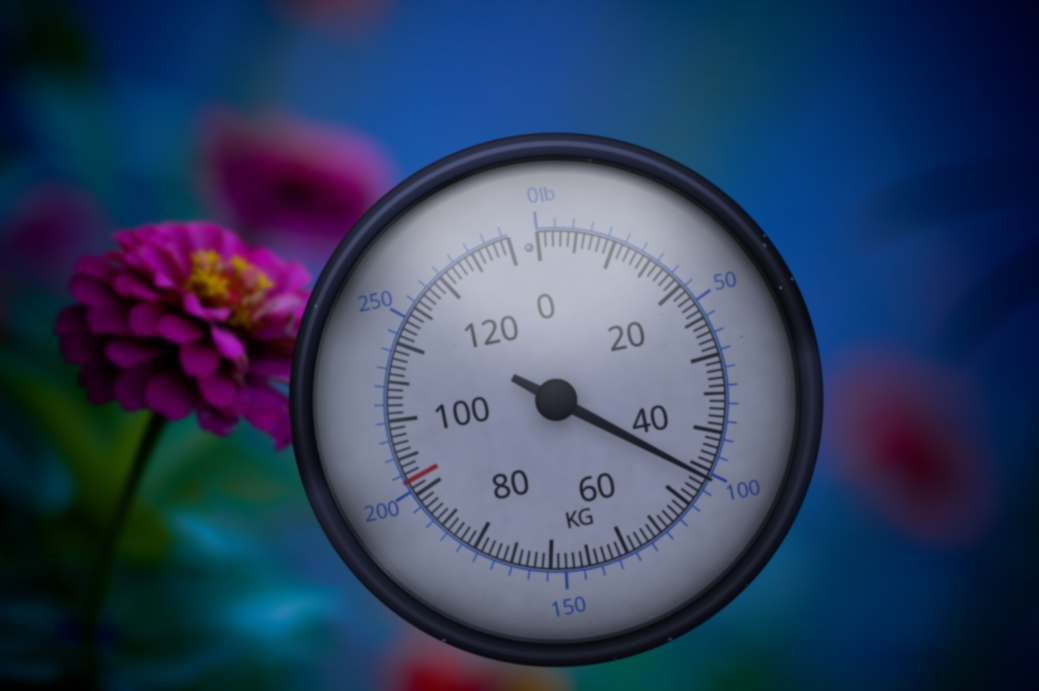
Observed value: 46; kg
